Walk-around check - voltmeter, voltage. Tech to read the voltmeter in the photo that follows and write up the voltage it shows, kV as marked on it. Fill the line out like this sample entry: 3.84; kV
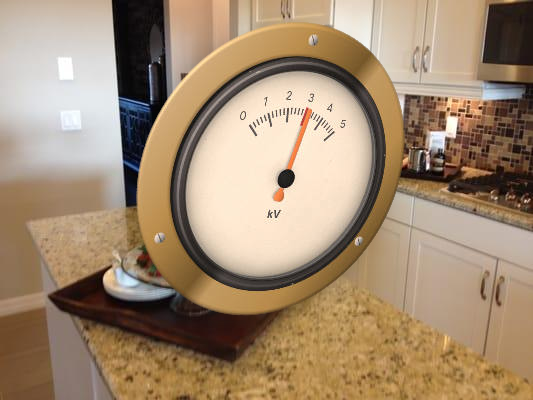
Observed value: 3; kV
